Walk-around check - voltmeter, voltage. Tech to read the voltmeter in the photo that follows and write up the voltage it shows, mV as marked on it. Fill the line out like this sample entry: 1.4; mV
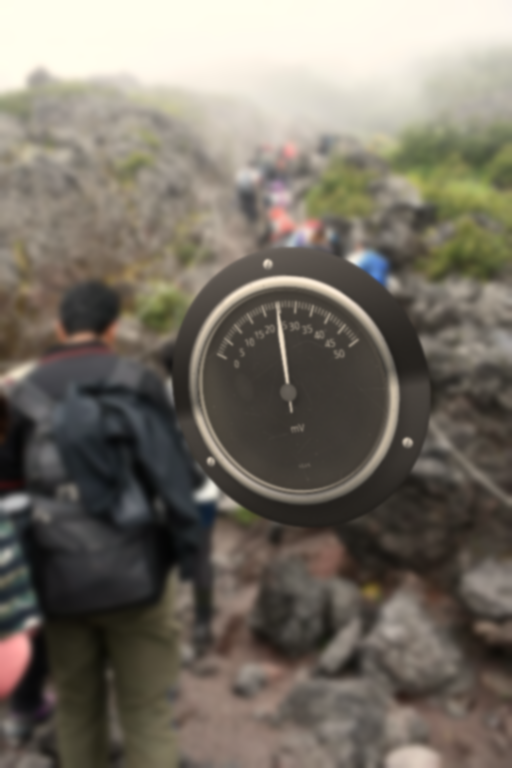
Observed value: 25; mV
